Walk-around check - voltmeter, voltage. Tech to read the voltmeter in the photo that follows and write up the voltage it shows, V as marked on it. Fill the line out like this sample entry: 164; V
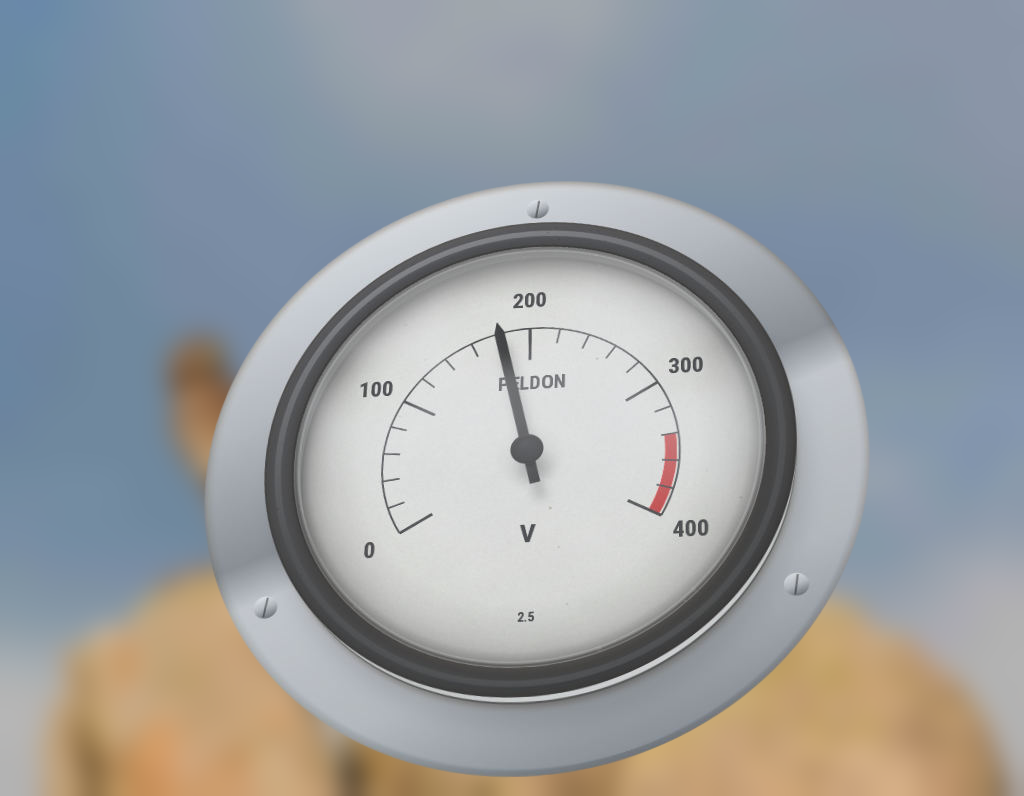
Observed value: 180; V
